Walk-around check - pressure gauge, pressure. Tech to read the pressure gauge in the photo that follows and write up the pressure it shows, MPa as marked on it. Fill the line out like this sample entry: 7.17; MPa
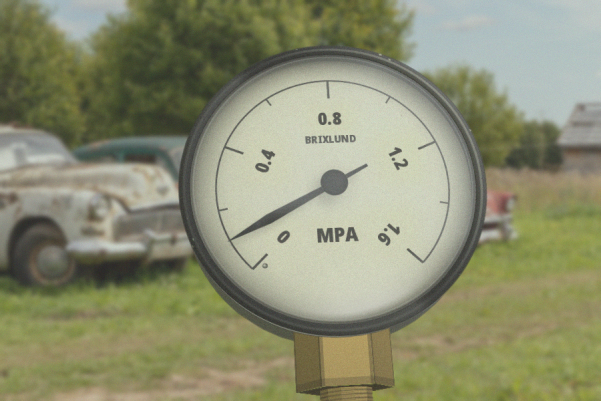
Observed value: 0.1; MPa
